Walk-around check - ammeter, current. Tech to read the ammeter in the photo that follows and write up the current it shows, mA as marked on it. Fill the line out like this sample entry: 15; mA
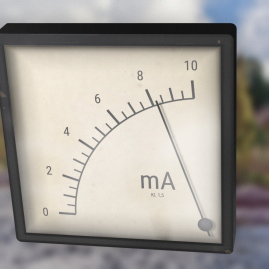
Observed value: 8.25; mA
